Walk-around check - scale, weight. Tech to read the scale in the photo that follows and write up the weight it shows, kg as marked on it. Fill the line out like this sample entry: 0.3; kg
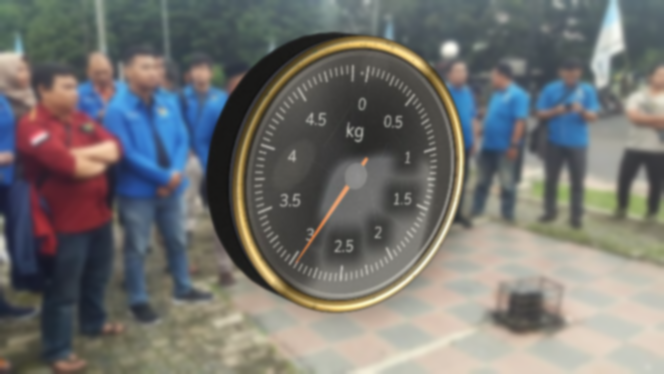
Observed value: 3; kg
